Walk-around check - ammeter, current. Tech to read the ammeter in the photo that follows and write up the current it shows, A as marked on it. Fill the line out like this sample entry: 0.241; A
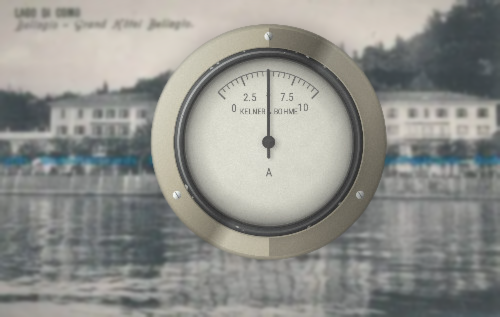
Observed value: 5; A
